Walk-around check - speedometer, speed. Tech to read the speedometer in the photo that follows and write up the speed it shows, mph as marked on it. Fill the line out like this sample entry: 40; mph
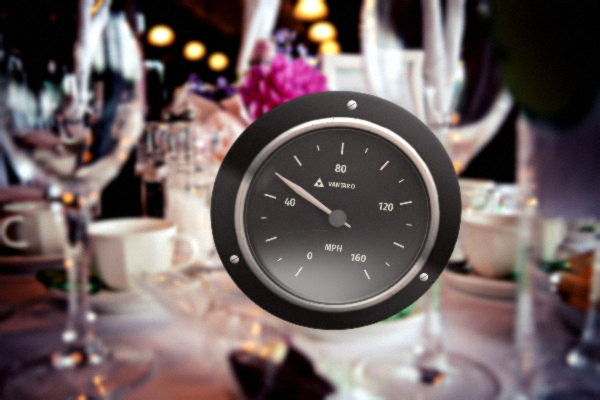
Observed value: 50; mph
